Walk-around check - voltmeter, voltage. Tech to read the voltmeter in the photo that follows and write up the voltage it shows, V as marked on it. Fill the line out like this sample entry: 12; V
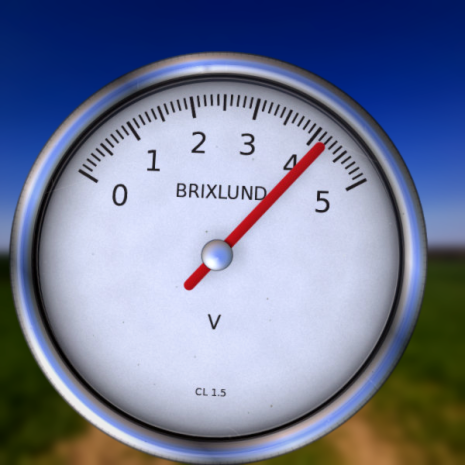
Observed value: 4.2; V
